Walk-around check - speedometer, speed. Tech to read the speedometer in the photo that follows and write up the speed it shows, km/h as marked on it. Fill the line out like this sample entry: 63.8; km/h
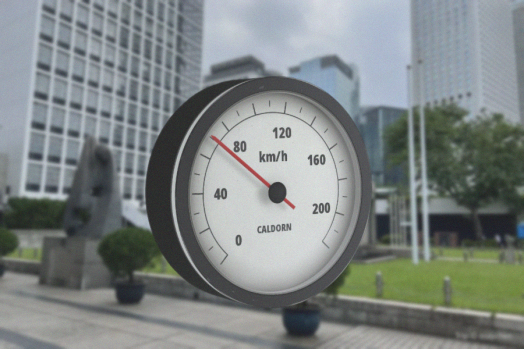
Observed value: 70; km/h
